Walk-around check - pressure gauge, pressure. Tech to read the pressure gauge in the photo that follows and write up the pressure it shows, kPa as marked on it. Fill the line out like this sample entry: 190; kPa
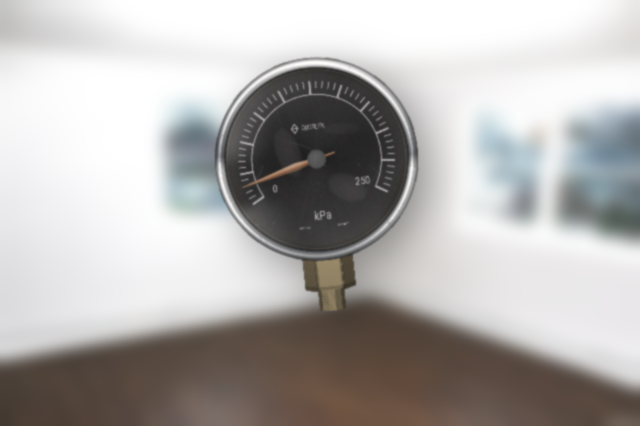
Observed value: 15; kPa
